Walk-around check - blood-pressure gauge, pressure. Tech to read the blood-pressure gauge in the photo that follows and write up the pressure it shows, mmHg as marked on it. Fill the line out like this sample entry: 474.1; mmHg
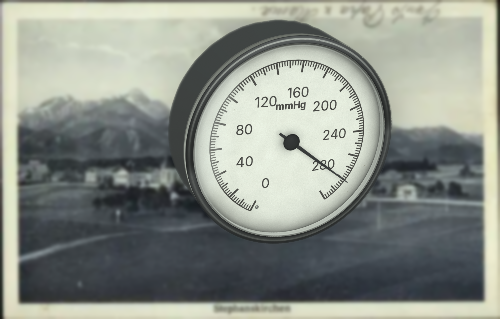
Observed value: 280; mmHg
